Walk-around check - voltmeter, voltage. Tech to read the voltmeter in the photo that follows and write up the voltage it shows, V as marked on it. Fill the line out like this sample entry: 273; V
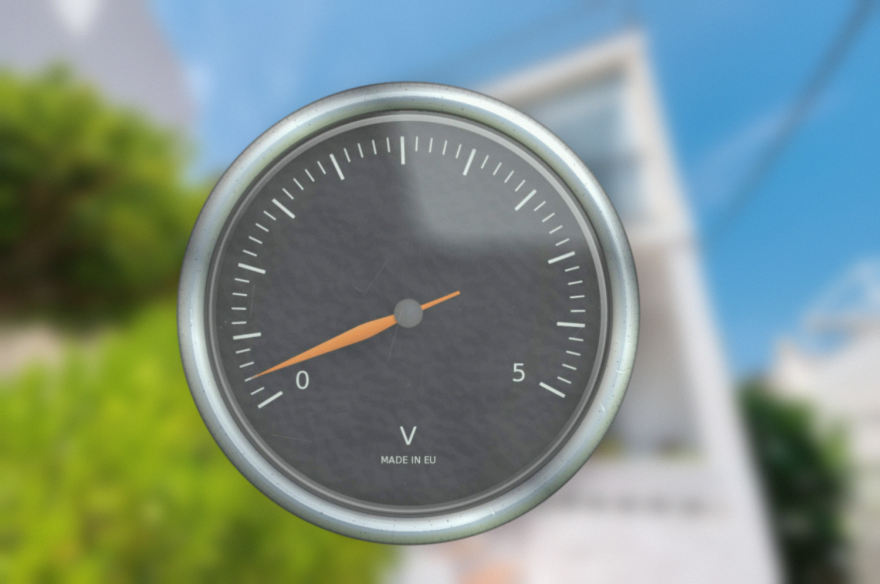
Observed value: 0.2; V
